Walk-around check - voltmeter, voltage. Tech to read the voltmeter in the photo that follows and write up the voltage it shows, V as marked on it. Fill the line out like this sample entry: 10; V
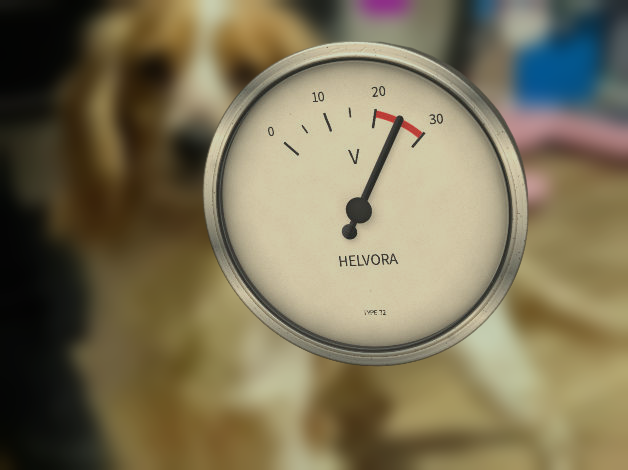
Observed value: 25; V
